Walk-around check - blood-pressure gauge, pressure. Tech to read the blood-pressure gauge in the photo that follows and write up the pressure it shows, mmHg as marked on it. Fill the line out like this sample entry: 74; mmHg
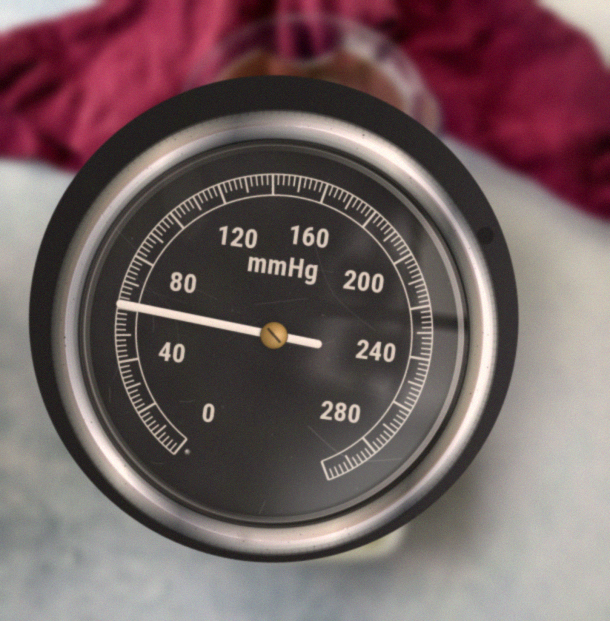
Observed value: 62; mmHg
